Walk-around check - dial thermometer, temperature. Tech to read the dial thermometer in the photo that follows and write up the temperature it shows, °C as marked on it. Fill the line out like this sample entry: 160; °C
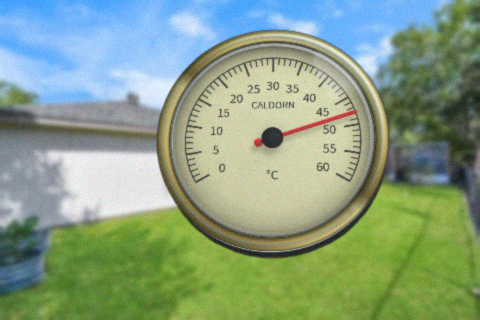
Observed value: 48; °C
